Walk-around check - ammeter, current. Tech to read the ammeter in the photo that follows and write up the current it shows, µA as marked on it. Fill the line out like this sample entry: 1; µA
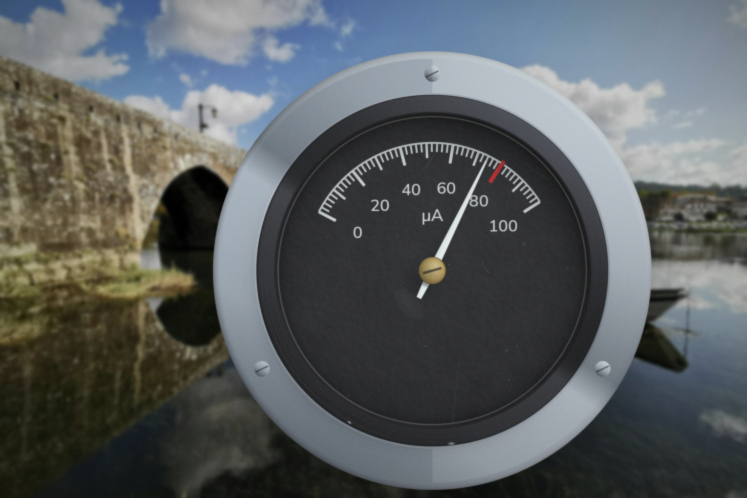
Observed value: 74; µA
